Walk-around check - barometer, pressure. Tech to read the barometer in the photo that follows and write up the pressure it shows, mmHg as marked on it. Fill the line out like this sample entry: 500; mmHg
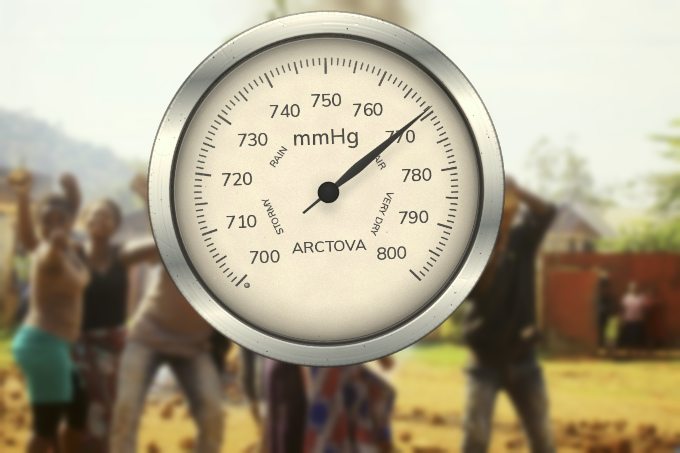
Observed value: 769; mmHg
